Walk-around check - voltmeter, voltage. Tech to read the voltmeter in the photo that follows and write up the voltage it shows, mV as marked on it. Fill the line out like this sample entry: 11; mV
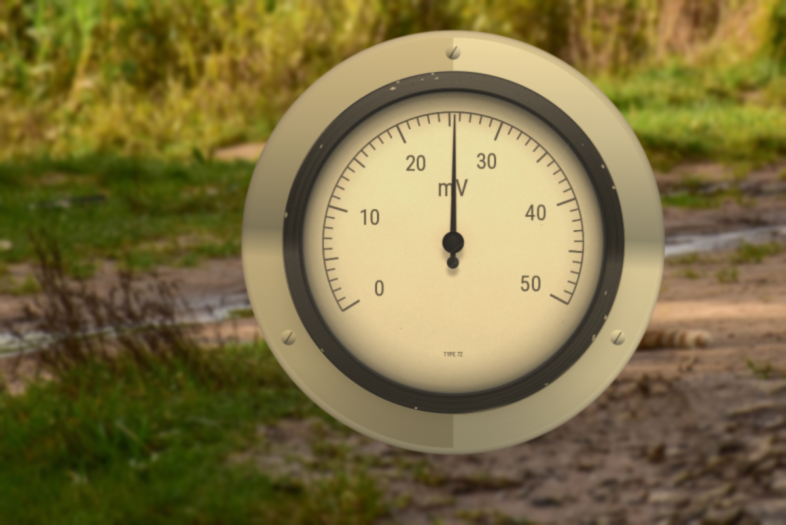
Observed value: 25.5; mV
